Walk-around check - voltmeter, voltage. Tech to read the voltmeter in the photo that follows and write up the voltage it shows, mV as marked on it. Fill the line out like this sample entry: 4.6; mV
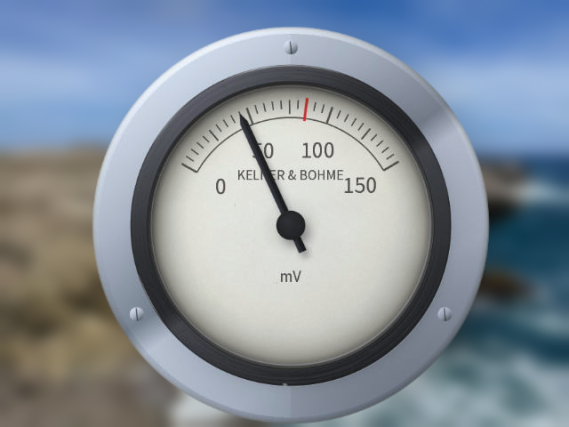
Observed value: 45; mV
